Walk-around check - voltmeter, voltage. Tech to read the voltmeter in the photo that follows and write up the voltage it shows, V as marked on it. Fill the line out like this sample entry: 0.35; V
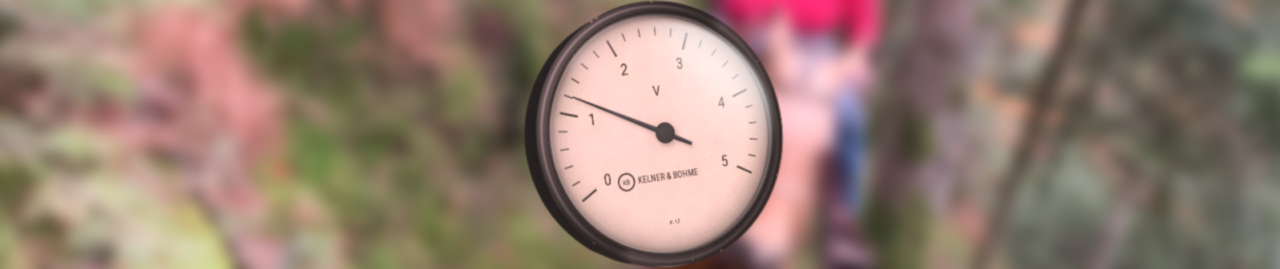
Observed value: 1.2; V
